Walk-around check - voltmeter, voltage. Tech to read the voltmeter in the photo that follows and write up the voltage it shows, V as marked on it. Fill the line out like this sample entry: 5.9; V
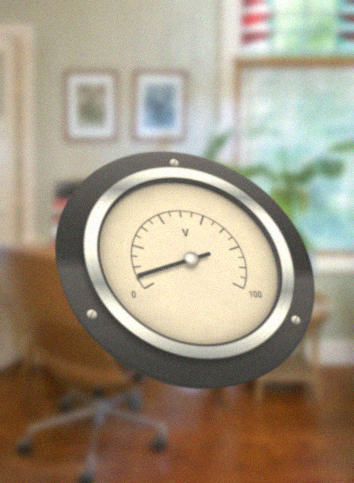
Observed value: 5; V
